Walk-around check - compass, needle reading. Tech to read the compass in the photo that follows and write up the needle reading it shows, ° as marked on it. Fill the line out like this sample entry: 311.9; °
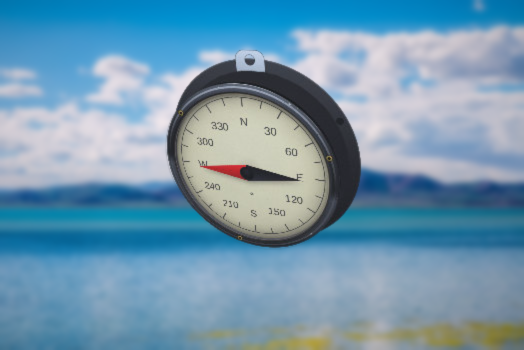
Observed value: 270; °
